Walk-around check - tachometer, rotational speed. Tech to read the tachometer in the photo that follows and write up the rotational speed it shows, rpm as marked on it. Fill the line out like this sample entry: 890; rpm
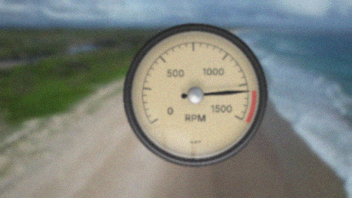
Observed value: 1300; rpm
